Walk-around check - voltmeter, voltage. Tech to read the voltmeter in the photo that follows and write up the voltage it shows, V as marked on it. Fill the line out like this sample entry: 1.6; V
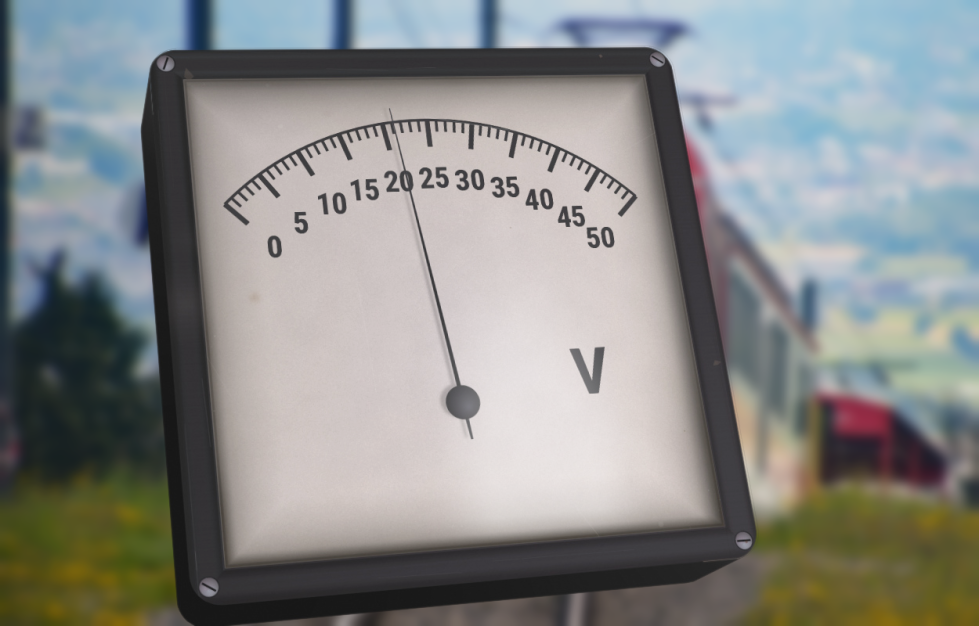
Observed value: 21; V
